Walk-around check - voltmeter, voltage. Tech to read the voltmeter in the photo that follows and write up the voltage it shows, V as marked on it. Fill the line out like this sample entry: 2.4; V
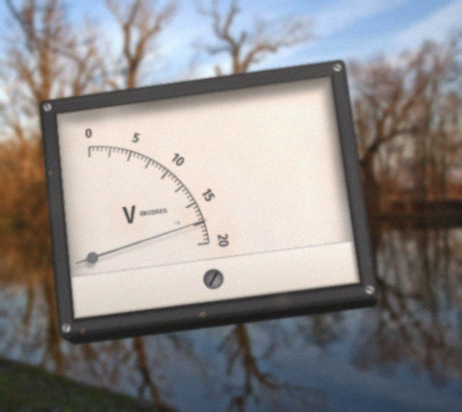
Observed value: 17.5; V
